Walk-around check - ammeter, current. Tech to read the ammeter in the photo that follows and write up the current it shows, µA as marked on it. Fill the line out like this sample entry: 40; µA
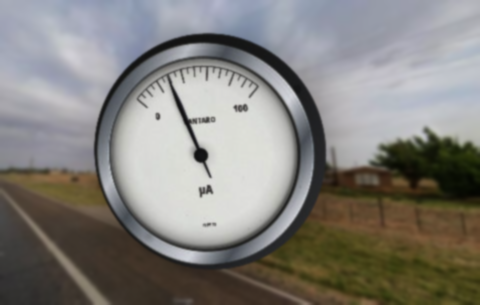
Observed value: 30; µA
